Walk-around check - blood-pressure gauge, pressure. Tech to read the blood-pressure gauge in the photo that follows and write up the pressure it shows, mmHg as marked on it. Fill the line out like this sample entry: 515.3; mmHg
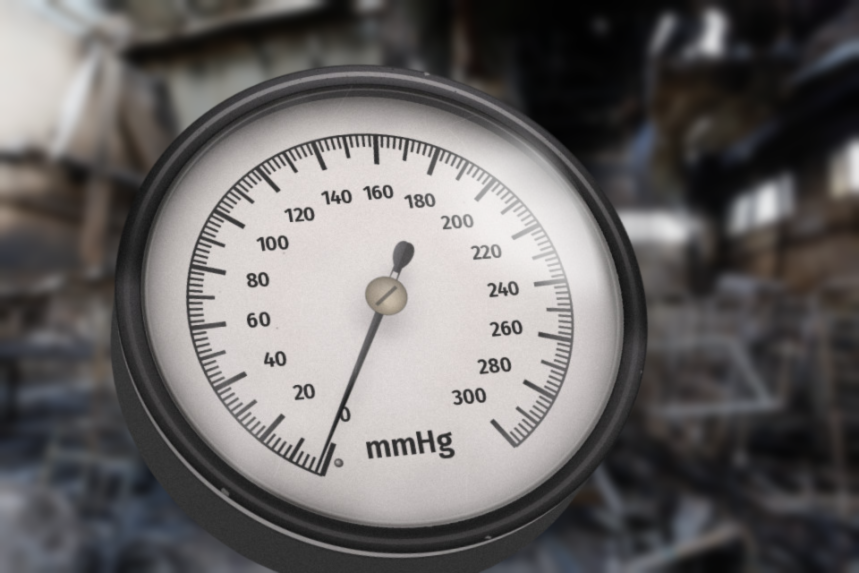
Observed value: 2; mmHg
